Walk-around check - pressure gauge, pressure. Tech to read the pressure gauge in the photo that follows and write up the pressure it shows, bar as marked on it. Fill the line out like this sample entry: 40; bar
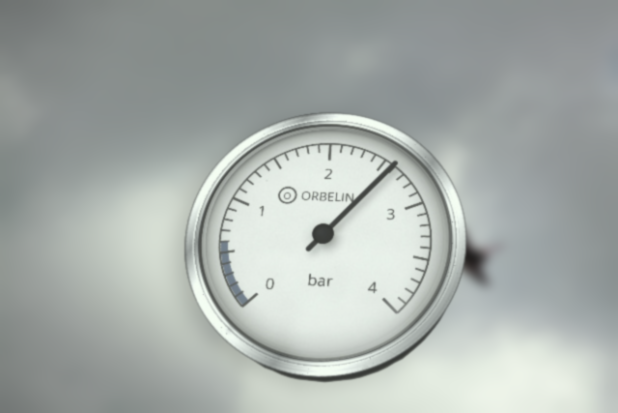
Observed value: 2.6; bar
